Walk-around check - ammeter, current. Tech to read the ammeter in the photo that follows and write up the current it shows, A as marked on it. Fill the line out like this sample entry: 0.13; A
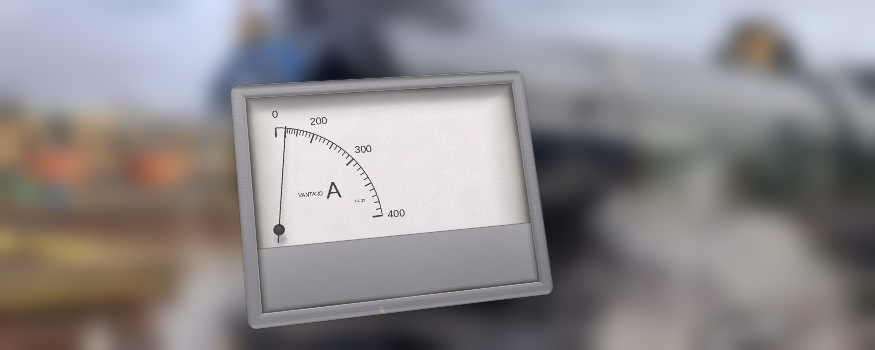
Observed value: 100; A
